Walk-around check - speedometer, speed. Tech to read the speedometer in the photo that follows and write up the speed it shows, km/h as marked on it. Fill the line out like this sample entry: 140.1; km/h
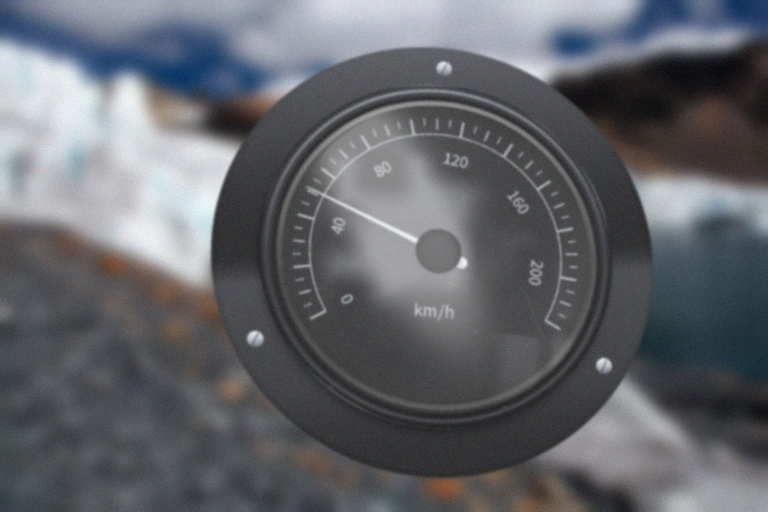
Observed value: 50; km/h
